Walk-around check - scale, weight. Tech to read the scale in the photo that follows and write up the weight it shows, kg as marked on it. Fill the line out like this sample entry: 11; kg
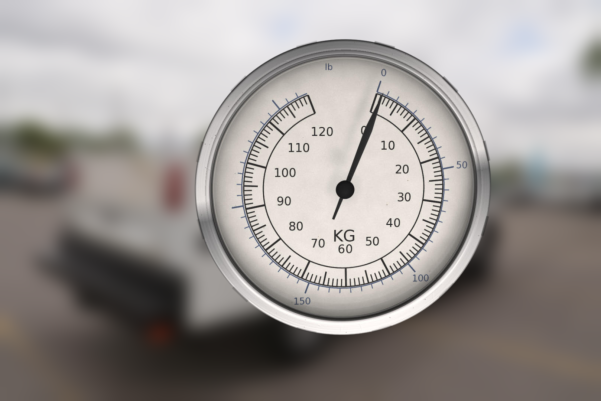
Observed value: 1; kg
